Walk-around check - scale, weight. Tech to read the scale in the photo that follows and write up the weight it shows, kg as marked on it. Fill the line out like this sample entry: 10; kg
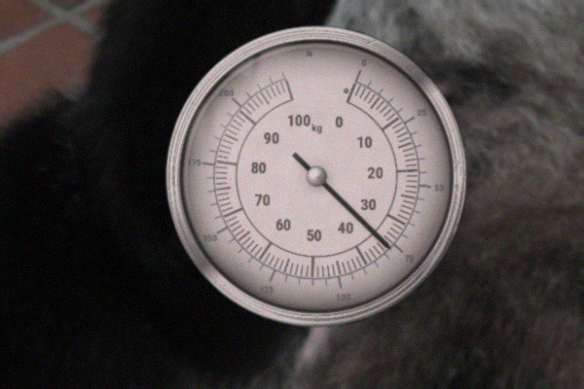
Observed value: 35; kg
